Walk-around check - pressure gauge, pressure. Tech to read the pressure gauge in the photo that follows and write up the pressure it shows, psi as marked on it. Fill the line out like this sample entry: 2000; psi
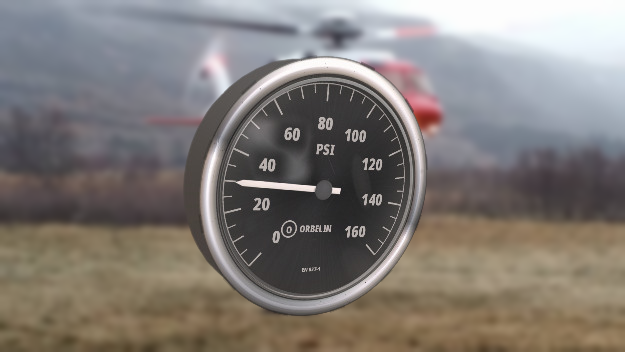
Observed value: 30; psi
